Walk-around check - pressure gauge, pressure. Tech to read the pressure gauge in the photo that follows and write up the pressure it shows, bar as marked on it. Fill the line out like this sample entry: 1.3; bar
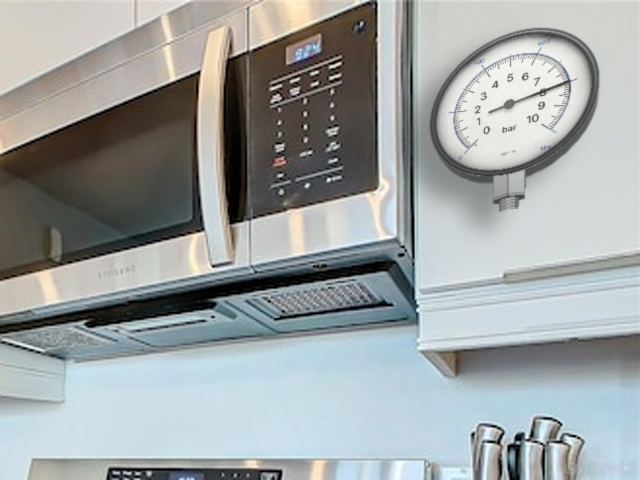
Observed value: 8; bar
